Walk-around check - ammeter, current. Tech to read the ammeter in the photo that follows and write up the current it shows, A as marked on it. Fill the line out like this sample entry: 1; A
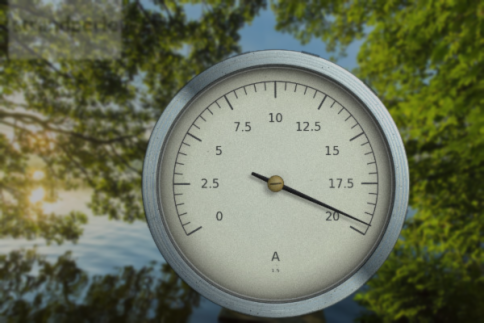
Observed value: 19.5; A
